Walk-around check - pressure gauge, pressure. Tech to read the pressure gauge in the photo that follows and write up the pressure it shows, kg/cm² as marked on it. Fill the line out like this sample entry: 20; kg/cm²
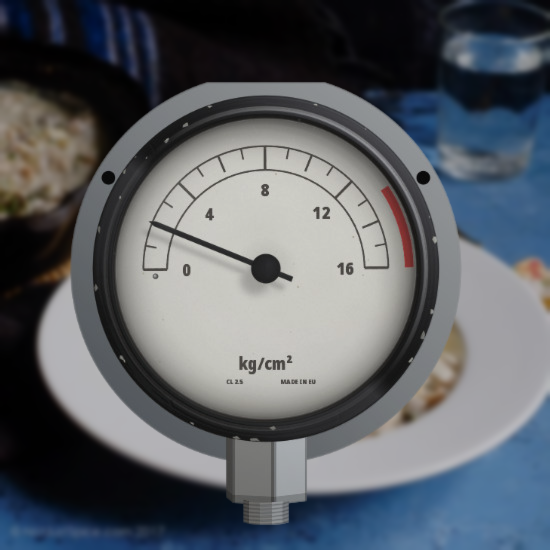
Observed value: 2; kg/cm²
